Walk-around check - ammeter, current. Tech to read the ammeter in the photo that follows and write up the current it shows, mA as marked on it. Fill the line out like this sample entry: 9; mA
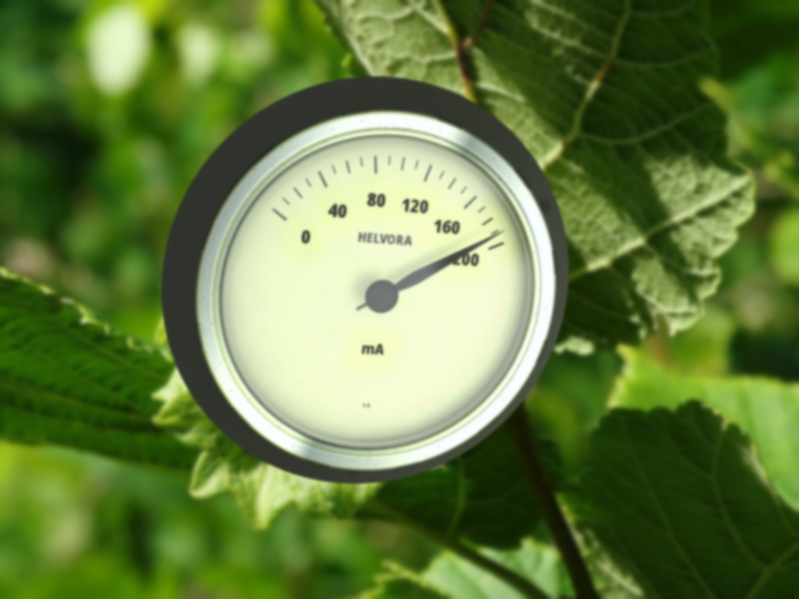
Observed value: 190; mA
